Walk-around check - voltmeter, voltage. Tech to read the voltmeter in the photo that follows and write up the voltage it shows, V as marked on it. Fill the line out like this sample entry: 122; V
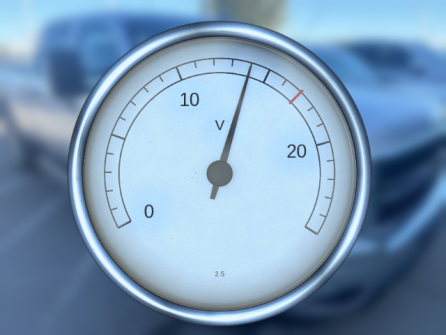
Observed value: 14; V
